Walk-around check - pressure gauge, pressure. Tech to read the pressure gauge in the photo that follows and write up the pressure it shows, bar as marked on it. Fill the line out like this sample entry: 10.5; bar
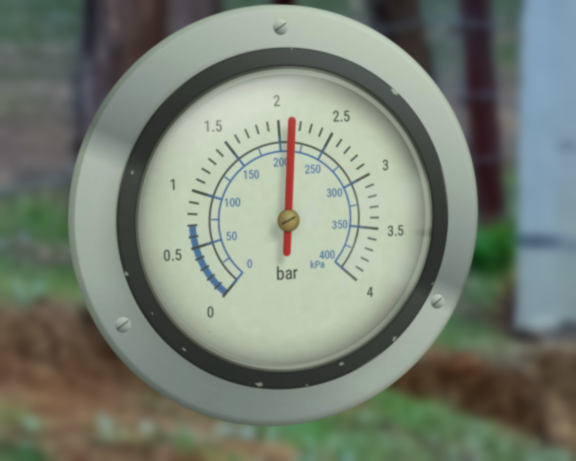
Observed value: 2.1; bar
